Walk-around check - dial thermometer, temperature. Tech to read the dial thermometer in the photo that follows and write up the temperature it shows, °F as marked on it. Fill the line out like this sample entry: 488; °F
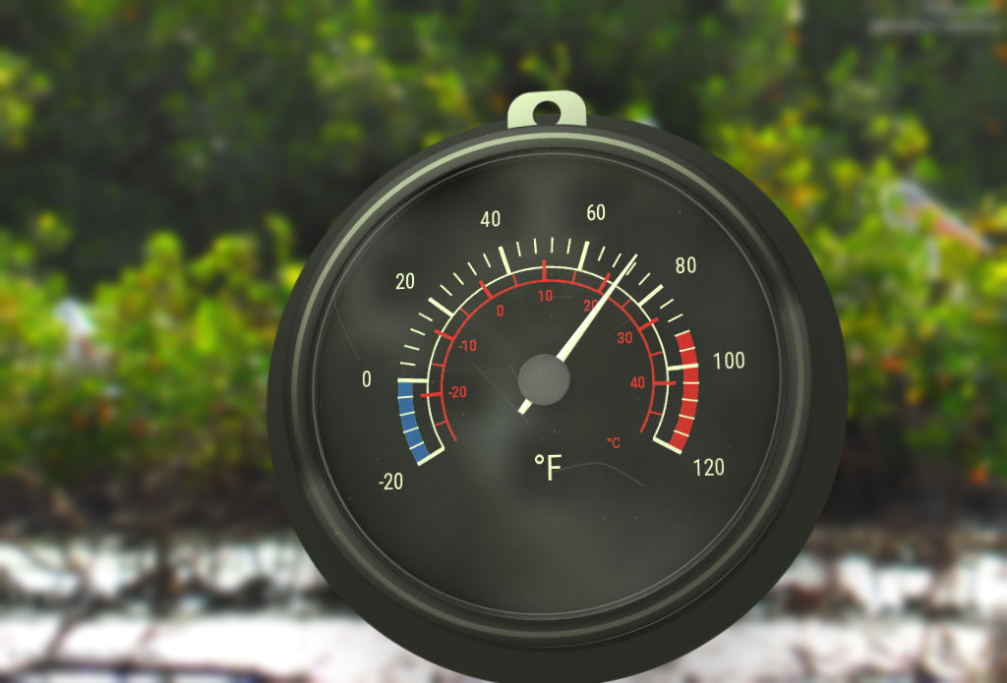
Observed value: 72; °F
